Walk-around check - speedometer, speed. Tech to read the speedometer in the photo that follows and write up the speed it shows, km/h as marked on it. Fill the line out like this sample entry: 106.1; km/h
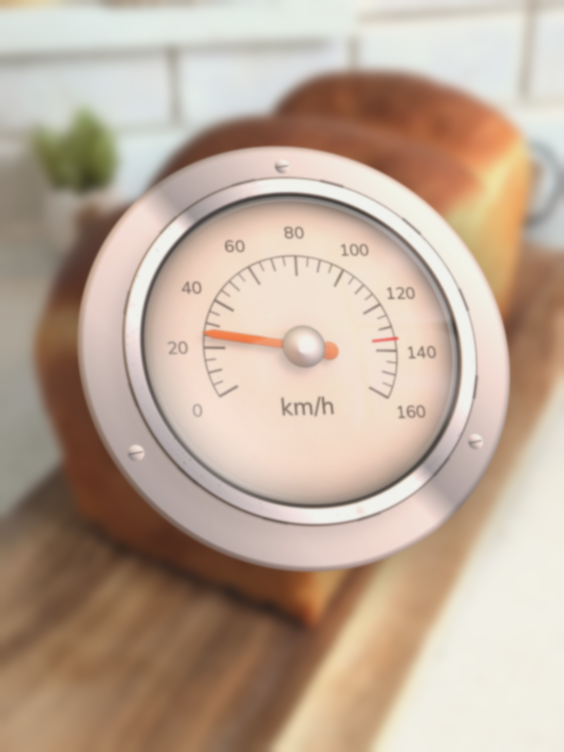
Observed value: 25; km/h
